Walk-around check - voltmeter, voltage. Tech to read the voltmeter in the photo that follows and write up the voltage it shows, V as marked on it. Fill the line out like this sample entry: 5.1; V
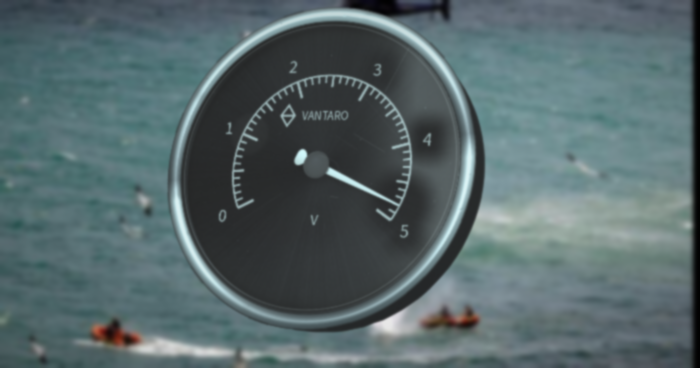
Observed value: 4.8; V
